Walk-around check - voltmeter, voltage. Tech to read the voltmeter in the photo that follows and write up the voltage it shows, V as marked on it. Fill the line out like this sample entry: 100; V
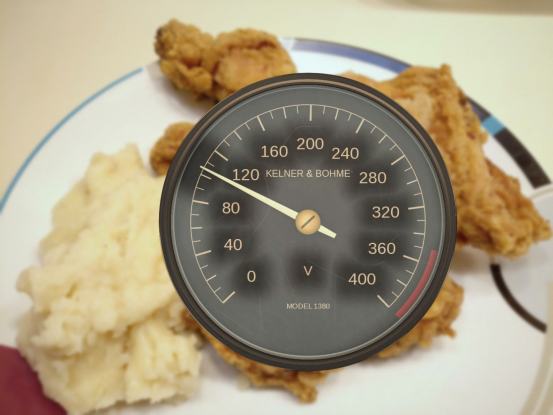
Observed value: 105; V
